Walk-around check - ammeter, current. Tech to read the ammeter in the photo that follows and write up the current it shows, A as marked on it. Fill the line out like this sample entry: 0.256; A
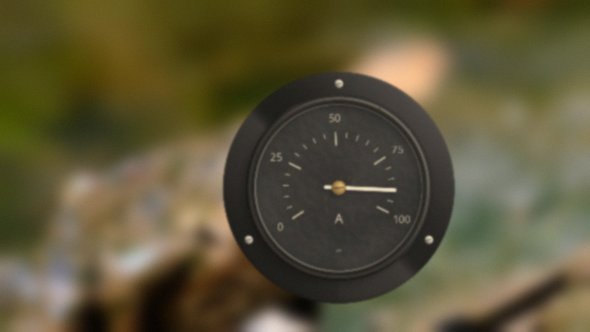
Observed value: 90; A
